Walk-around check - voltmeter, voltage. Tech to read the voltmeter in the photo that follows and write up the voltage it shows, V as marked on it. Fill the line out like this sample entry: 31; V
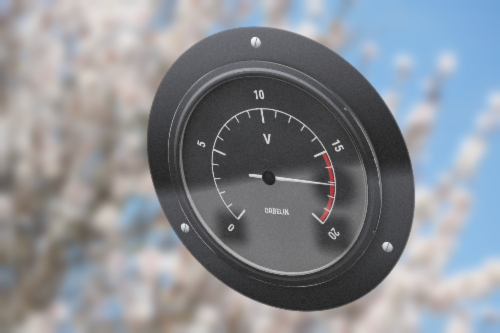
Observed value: 17; V
